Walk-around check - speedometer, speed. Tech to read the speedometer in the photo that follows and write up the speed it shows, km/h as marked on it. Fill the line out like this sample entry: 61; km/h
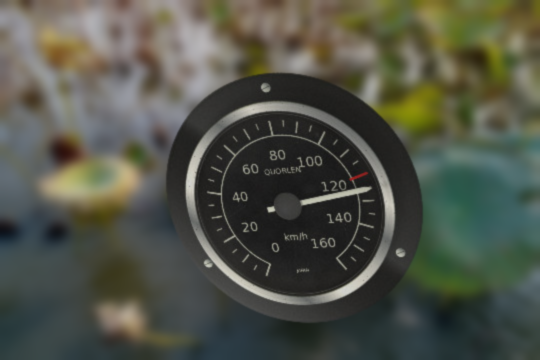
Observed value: 125; km/h
